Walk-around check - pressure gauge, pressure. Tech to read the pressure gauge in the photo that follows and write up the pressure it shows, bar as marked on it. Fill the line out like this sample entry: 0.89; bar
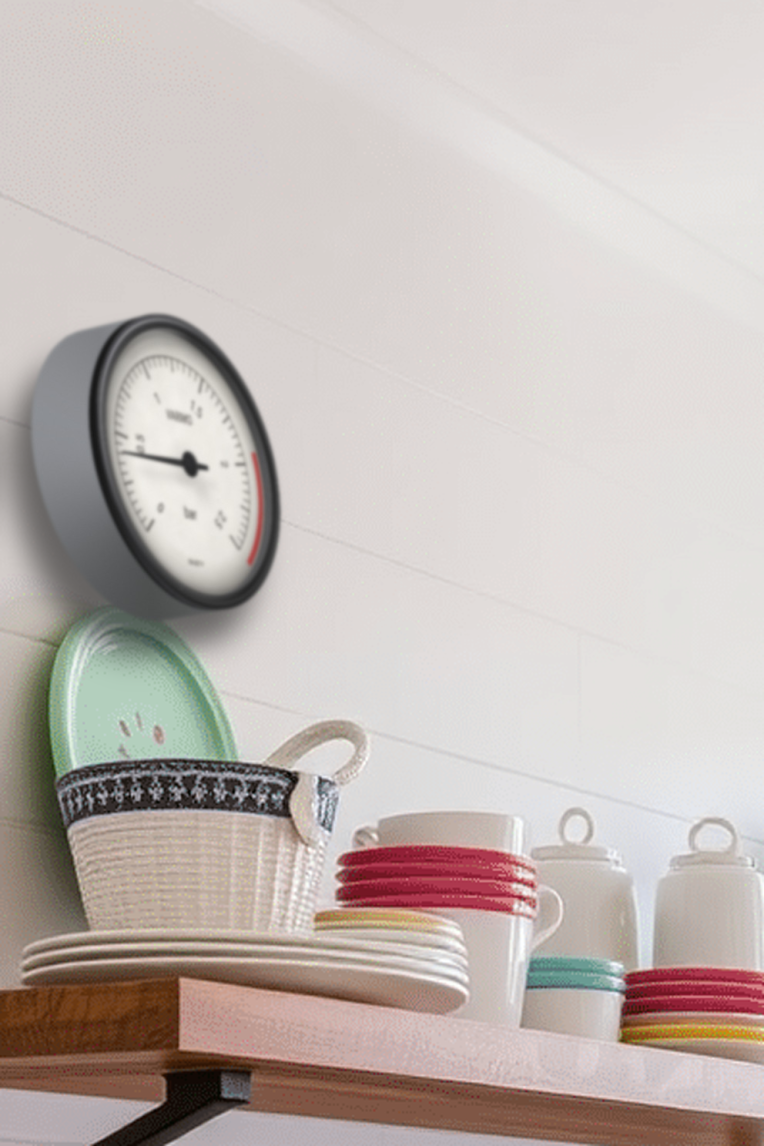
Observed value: 0.4; bar
